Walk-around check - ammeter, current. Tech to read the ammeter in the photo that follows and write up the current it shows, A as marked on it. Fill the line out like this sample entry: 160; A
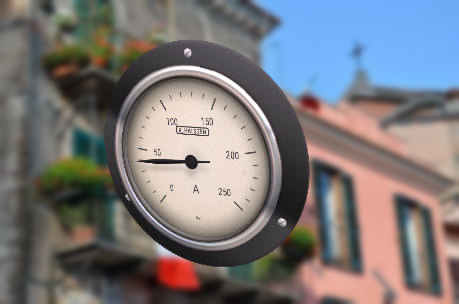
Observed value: 40; A
